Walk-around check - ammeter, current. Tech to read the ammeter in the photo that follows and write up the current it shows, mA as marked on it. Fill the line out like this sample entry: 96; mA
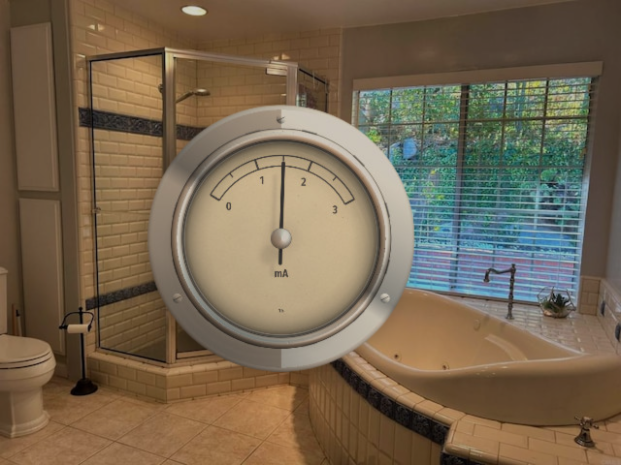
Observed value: 1.5; mA
